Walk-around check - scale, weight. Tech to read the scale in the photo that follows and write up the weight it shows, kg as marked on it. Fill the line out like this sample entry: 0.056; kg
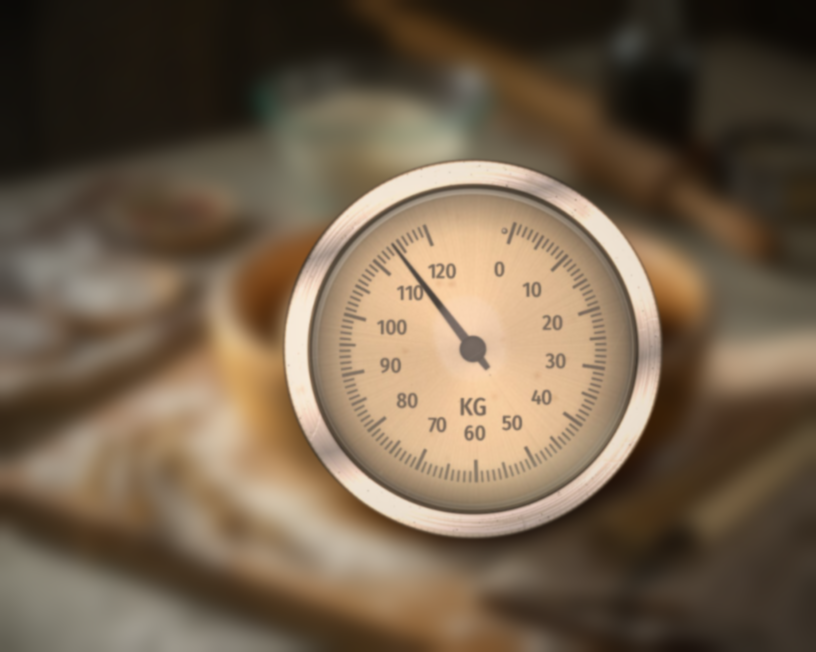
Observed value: 114; kg
